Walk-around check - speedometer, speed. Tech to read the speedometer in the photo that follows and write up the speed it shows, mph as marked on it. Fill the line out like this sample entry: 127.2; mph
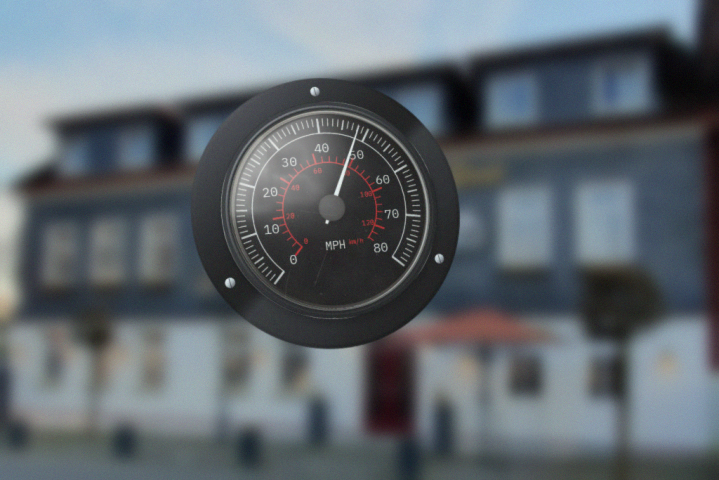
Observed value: 48; mph
